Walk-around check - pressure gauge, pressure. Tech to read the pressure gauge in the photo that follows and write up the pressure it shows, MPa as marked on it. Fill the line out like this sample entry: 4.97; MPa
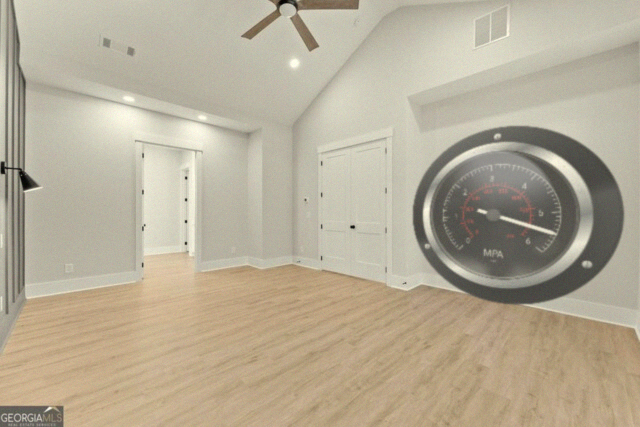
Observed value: 5.5; MPa
